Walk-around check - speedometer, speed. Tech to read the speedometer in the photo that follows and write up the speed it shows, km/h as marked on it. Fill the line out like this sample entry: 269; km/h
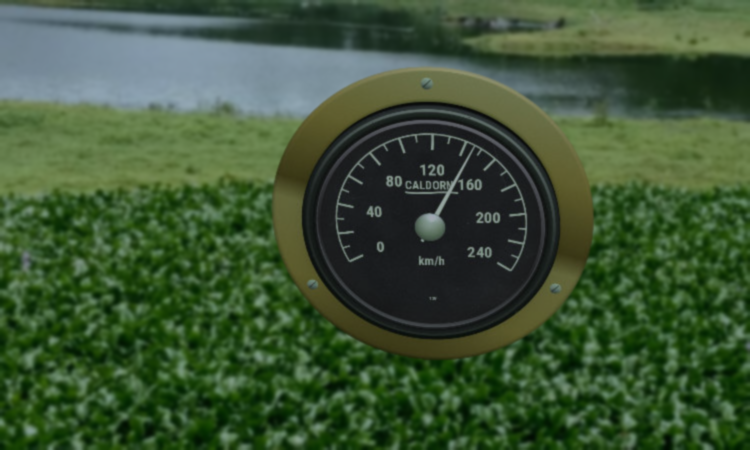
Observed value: 145; km/h
